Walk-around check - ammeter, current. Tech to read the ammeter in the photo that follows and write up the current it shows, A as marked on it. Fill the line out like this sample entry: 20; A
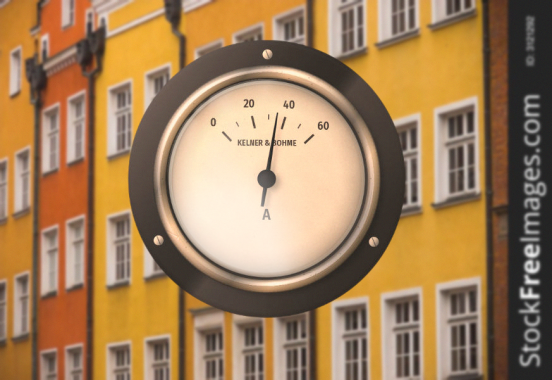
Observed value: 35; A
